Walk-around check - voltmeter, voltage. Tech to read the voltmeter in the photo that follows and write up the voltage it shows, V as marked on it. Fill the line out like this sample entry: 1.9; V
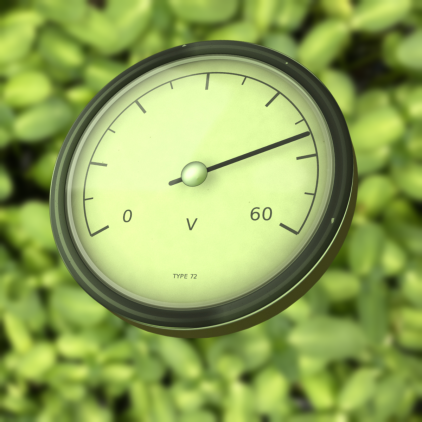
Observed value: 47.5; V
